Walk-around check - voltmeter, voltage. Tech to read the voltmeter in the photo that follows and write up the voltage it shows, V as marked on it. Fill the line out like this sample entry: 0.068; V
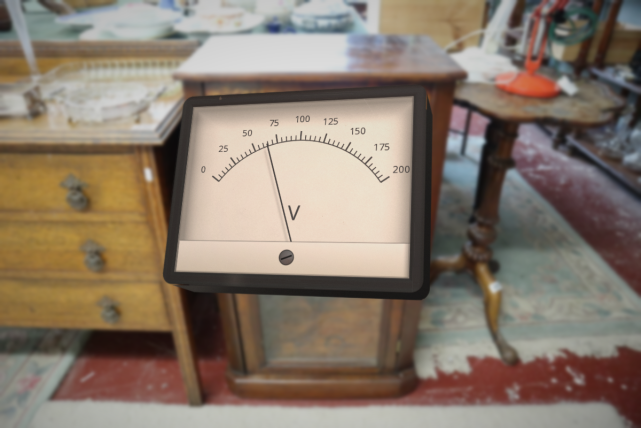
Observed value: 65; V
